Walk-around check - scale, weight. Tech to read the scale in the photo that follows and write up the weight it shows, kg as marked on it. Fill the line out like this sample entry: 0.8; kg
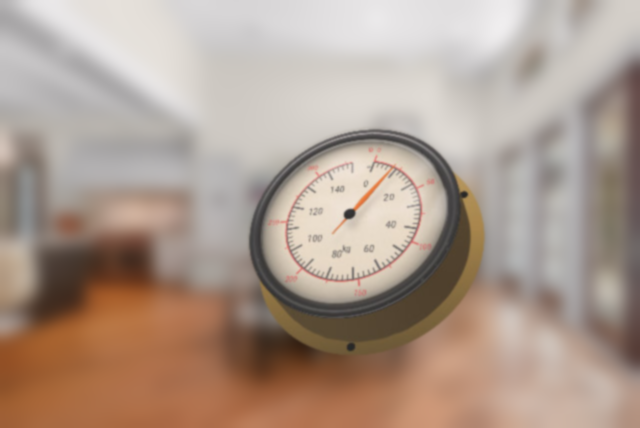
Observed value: 10; kg
